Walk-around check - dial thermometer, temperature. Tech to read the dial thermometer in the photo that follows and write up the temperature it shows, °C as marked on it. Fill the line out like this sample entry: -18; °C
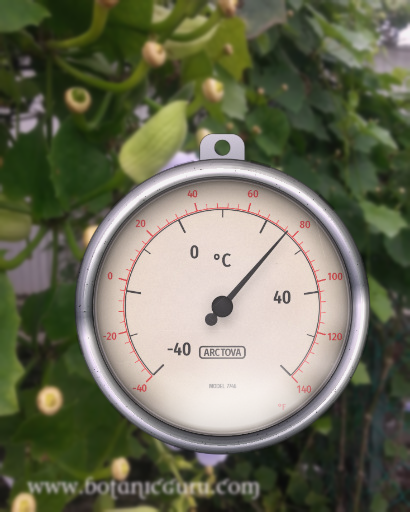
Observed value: 25; °C
